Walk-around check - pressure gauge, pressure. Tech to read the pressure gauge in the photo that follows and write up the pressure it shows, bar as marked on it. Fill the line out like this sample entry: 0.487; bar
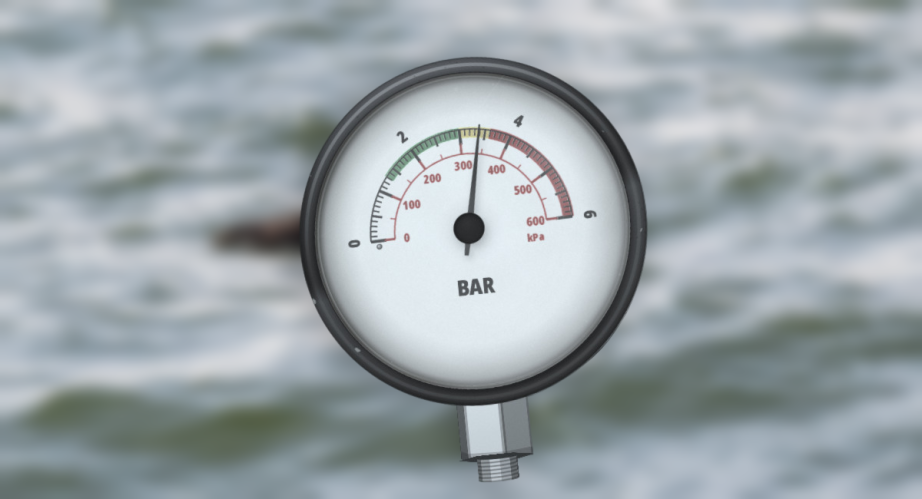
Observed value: 3.4; bar
